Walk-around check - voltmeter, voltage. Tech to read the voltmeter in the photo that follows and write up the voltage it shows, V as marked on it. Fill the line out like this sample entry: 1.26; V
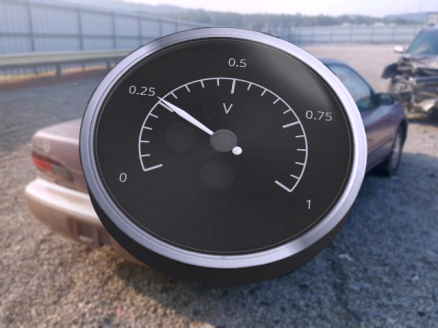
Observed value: 0.25; V
